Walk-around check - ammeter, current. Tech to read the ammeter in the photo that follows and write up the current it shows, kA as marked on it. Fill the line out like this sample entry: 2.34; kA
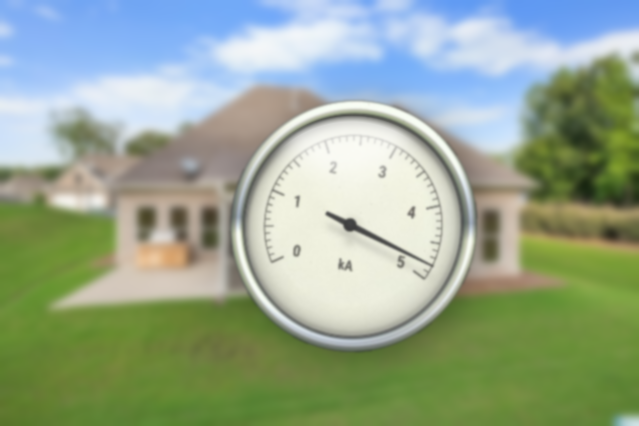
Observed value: 4.8; kA
